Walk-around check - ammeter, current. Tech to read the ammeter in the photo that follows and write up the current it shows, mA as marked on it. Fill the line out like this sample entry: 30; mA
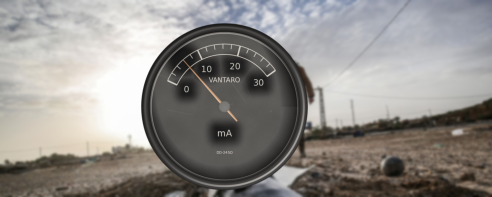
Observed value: 6; mA
